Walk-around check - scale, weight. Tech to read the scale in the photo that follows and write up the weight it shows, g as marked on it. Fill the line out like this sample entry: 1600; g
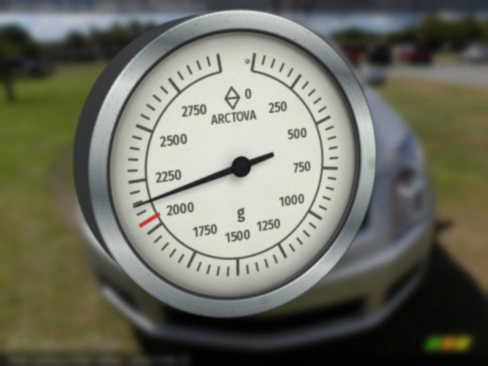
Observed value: 2150; g
